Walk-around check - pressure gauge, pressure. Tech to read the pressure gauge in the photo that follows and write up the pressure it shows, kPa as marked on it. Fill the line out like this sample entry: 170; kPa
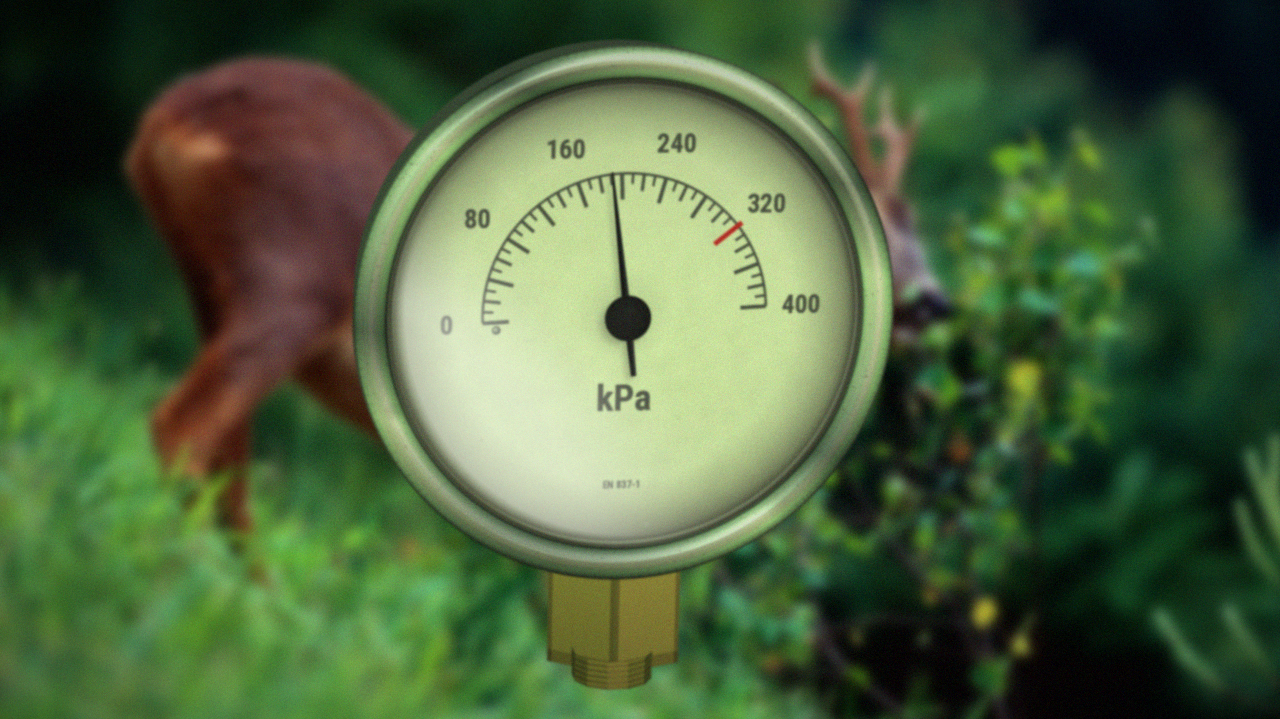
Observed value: 190; kPa
